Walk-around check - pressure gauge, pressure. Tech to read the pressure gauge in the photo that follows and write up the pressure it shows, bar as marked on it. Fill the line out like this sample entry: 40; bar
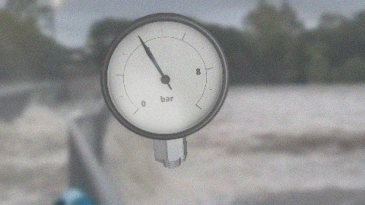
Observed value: 4; bar
